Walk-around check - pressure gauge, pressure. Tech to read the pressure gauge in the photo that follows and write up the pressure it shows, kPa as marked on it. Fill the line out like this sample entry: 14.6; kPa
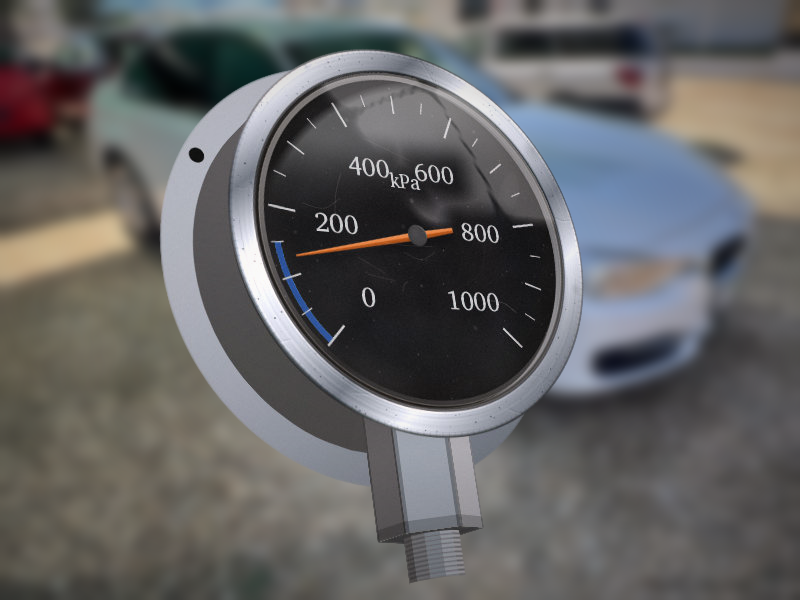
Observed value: 125; kPa
